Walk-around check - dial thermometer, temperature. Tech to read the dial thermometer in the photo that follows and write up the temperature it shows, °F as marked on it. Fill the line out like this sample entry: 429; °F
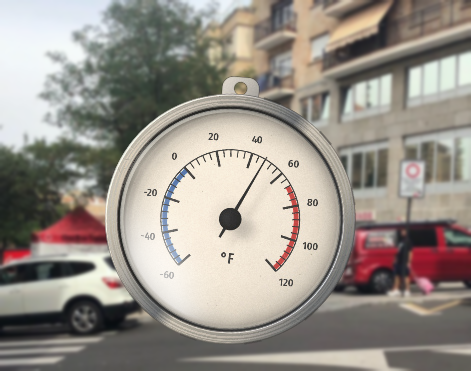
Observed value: 48; °F
